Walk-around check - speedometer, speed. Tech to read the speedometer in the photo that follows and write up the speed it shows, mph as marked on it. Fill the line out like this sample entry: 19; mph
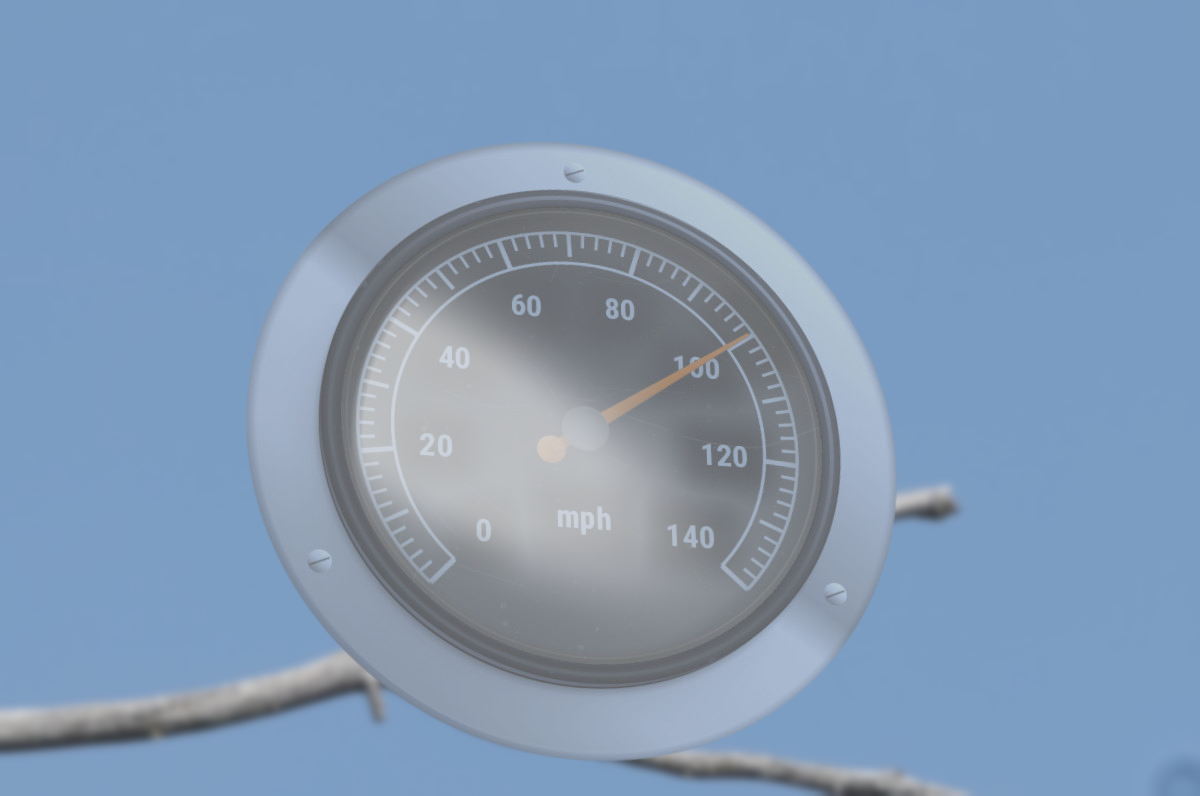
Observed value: 100; mph
